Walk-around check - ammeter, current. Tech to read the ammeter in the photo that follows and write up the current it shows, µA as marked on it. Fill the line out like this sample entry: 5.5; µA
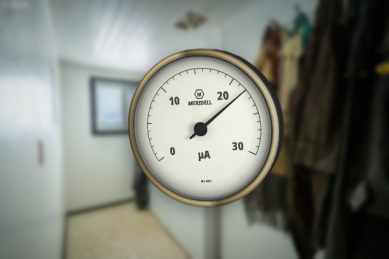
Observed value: 22; µA
